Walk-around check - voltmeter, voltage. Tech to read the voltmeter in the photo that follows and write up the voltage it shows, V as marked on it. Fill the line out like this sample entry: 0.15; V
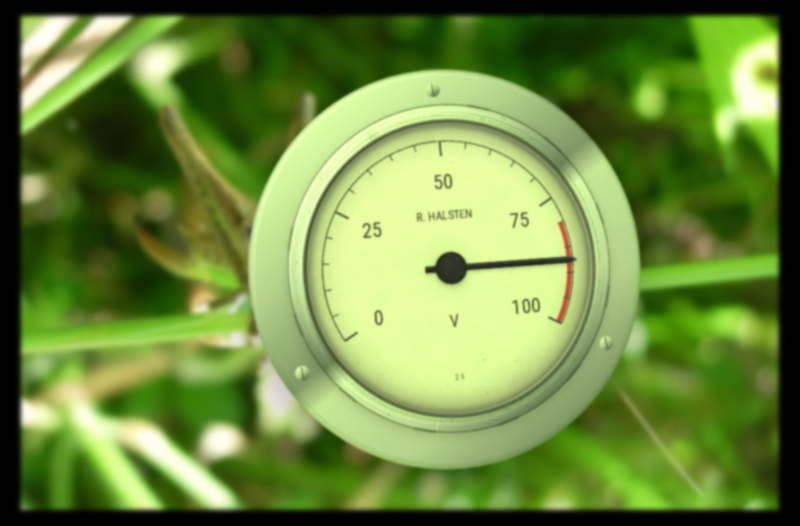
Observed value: 87.5; V
